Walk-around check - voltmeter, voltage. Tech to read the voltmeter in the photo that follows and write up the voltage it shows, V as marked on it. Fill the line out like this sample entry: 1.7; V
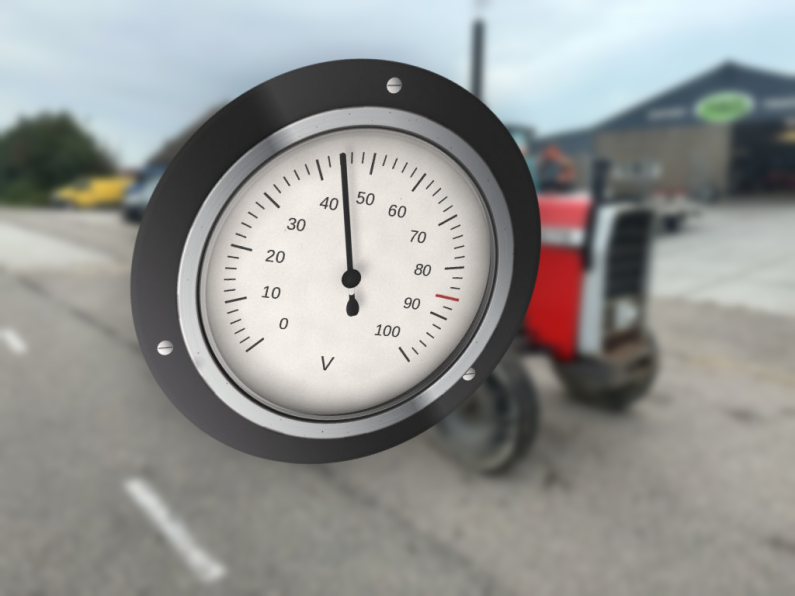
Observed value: 44; V
